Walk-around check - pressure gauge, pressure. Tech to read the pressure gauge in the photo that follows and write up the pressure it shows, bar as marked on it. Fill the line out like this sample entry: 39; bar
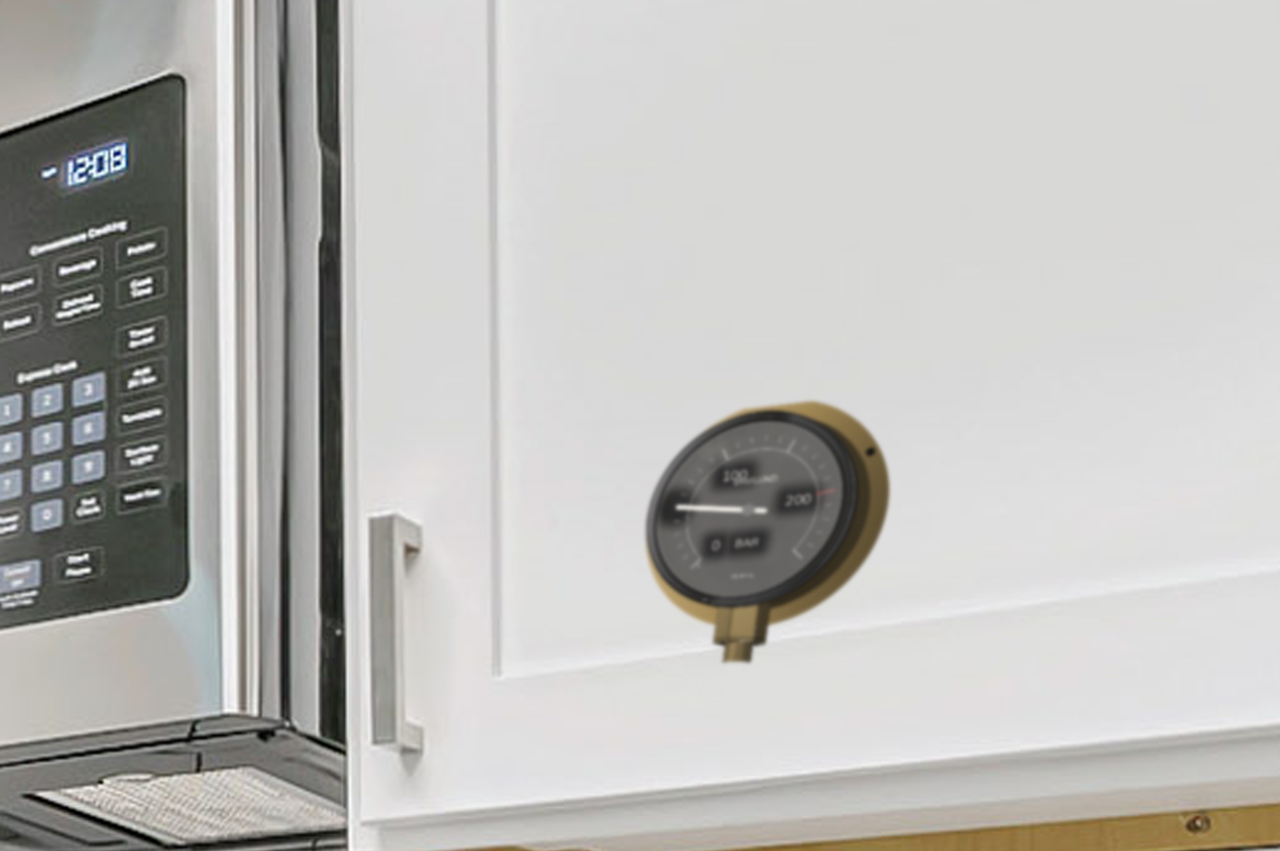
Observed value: 50; bar
